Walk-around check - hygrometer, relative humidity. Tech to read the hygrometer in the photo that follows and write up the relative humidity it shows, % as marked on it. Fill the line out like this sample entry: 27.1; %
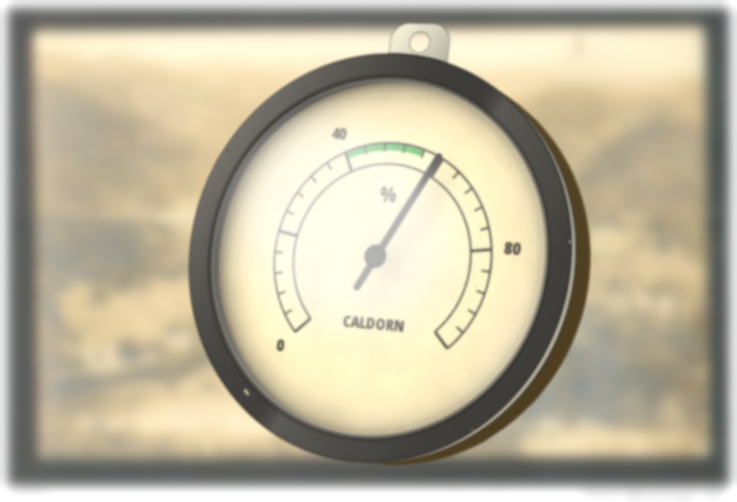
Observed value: 60; %
